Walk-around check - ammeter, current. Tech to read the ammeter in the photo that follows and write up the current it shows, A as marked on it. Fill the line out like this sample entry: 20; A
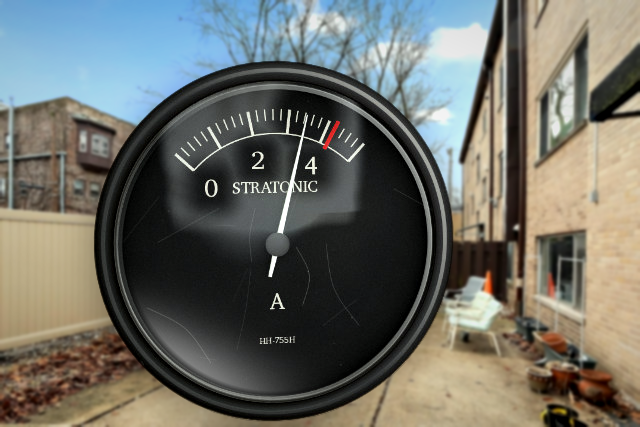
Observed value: 3.4; A
